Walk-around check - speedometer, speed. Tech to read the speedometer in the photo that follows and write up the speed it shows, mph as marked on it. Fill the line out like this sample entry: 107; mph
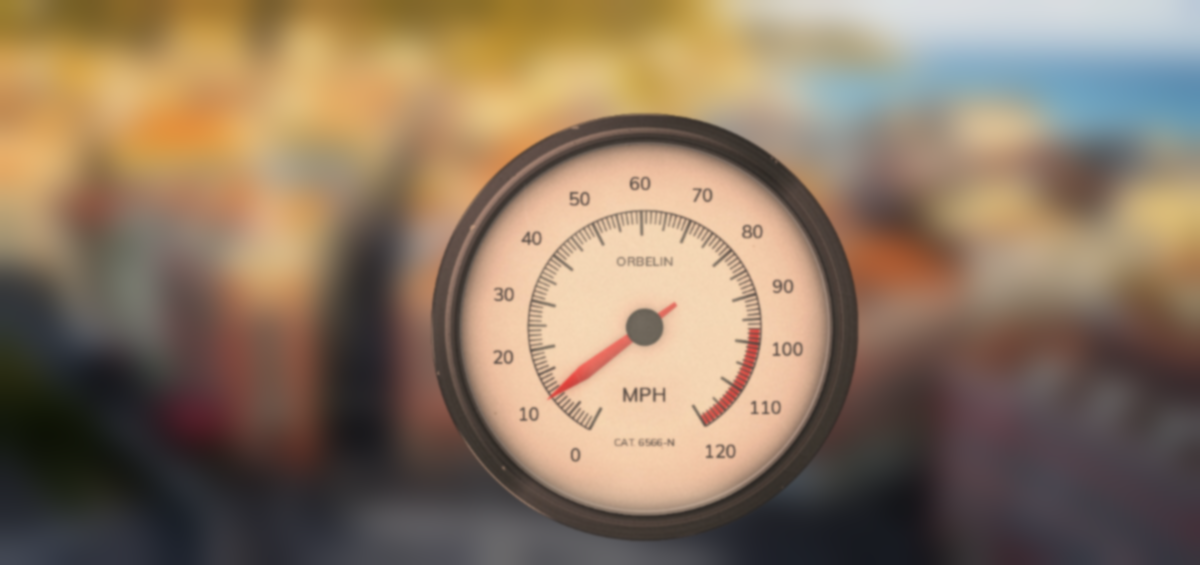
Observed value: 10; mph
